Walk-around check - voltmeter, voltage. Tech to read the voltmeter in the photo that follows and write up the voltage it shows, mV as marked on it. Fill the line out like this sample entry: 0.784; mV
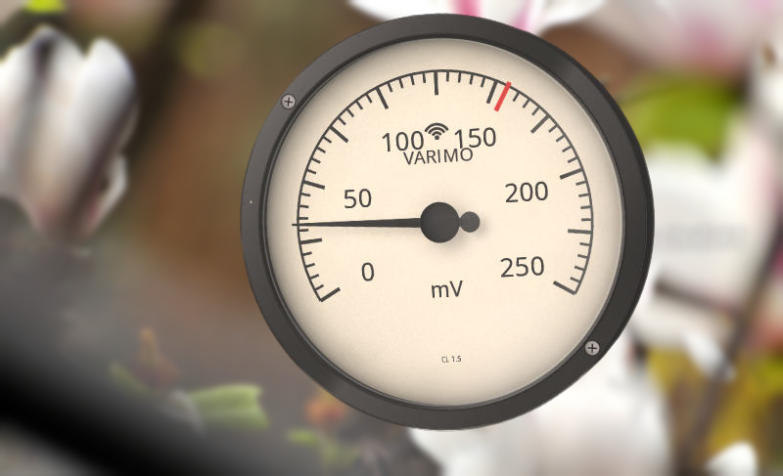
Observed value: 32.5; mV
